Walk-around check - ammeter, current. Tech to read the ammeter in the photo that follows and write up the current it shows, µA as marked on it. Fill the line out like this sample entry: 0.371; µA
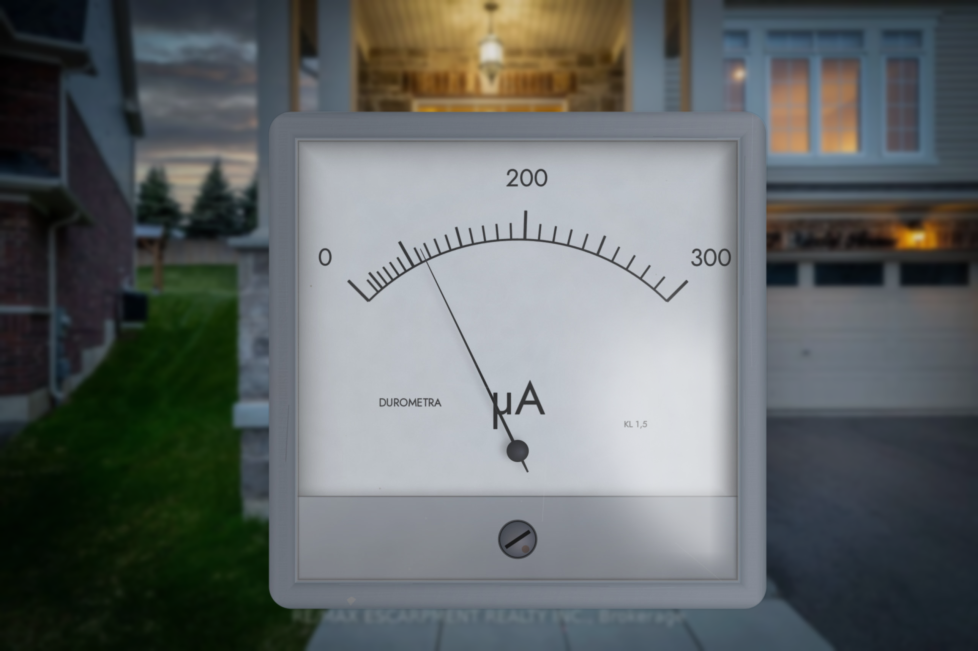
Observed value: 115; µA
